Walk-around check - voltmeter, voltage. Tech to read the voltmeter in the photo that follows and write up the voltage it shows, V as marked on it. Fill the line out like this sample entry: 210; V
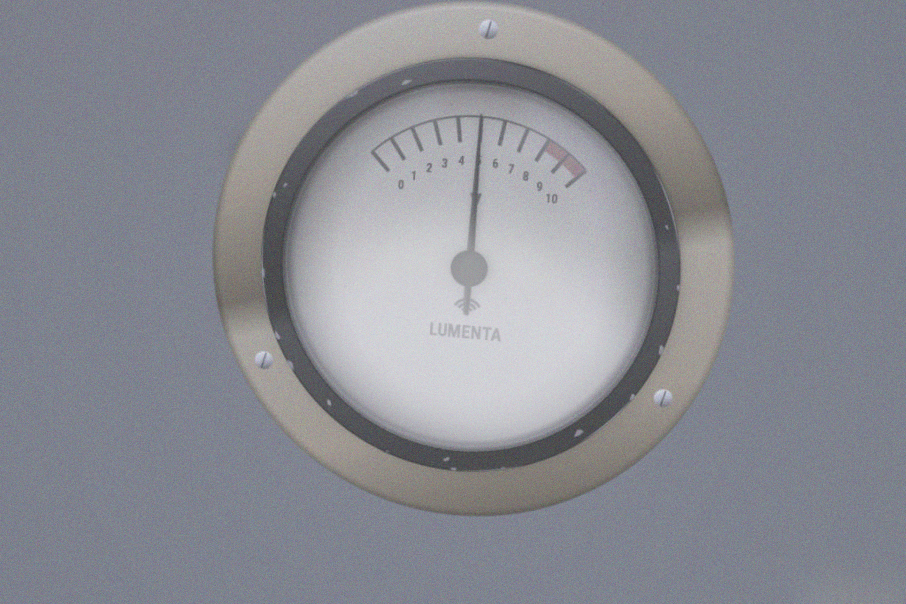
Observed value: 5; V
